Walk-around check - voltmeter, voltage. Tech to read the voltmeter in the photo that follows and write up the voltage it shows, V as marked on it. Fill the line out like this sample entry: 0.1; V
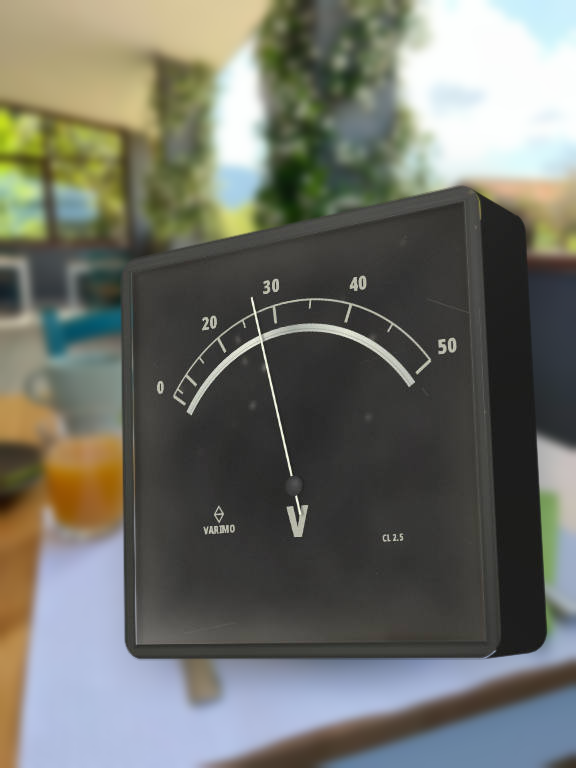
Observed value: 27.5; V
